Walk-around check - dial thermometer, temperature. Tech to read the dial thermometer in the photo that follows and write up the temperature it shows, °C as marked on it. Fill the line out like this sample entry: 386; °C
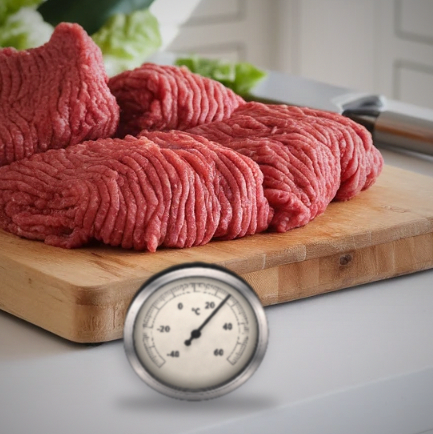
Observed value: 25; °C
